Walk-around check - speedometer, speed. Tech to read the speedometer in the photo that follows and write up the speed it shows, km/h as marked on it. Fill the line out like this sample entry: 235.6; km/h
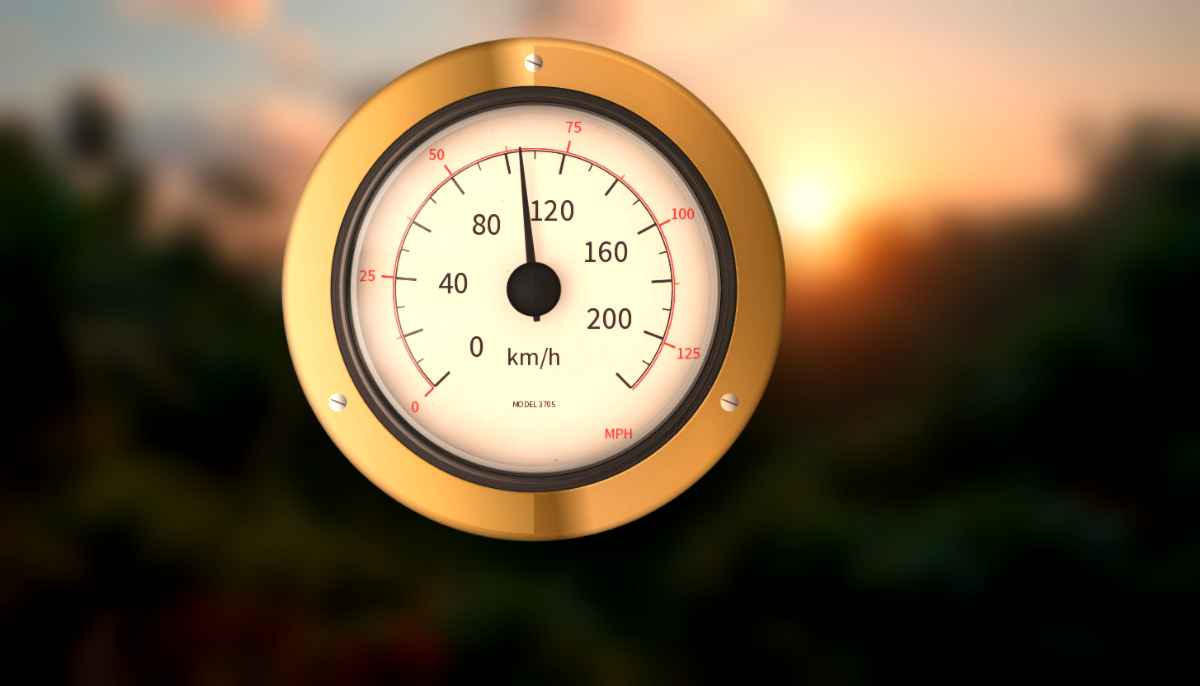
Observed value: 105; km/h
